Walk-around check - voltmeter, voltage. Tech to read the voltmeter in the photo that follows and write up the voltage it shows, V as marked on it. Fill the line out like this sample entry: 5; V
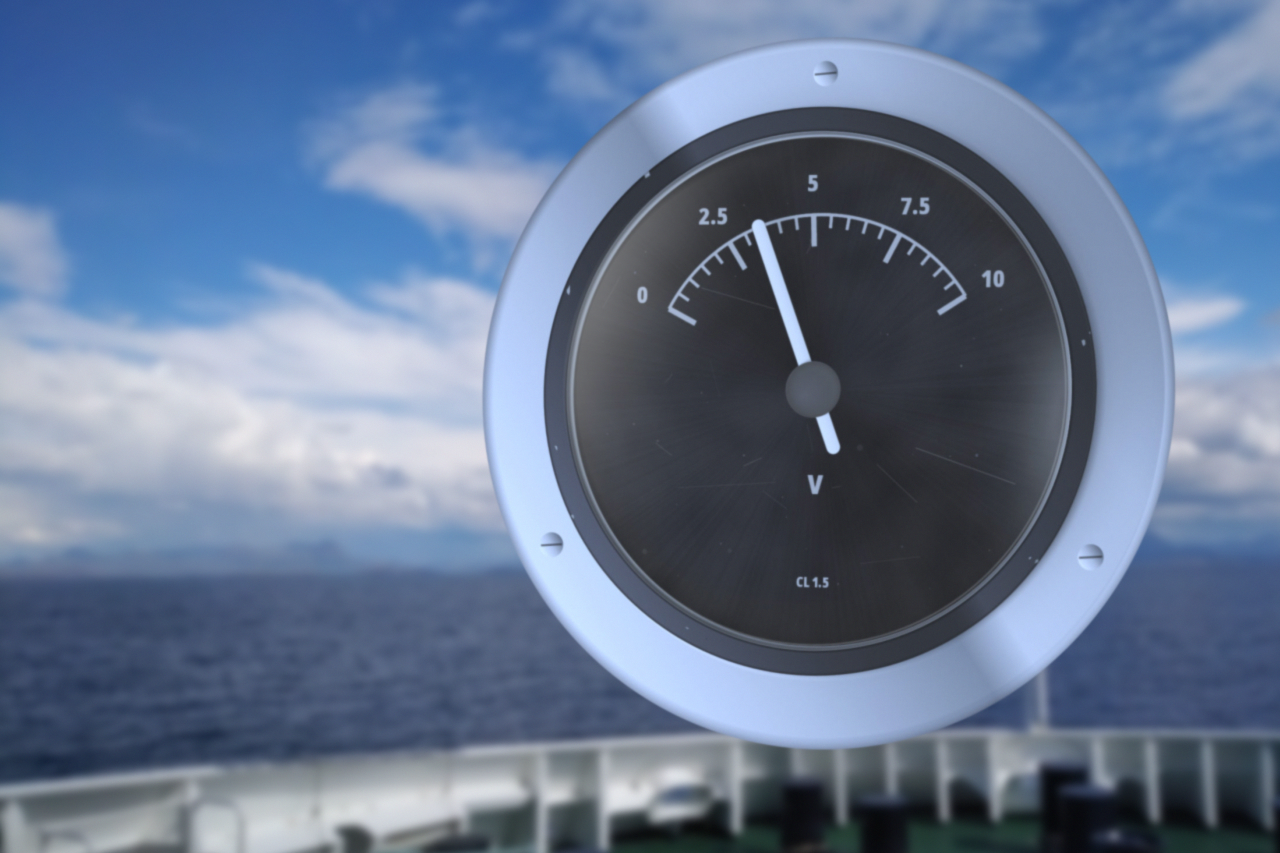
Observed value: 3.5; V
